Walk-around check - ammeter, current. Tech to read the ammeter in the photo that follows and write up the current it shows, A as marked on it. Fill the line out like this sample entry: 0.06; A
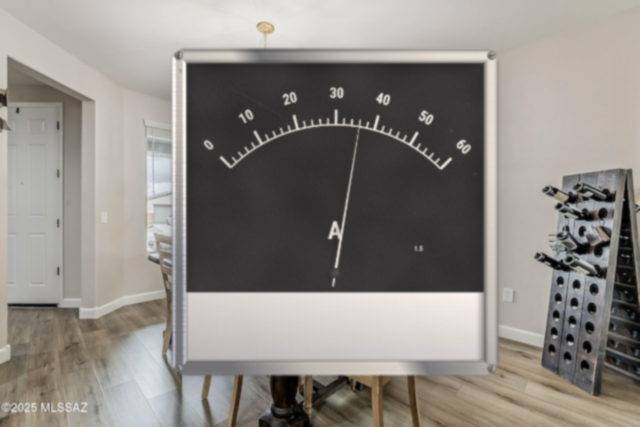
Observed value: 36; A
